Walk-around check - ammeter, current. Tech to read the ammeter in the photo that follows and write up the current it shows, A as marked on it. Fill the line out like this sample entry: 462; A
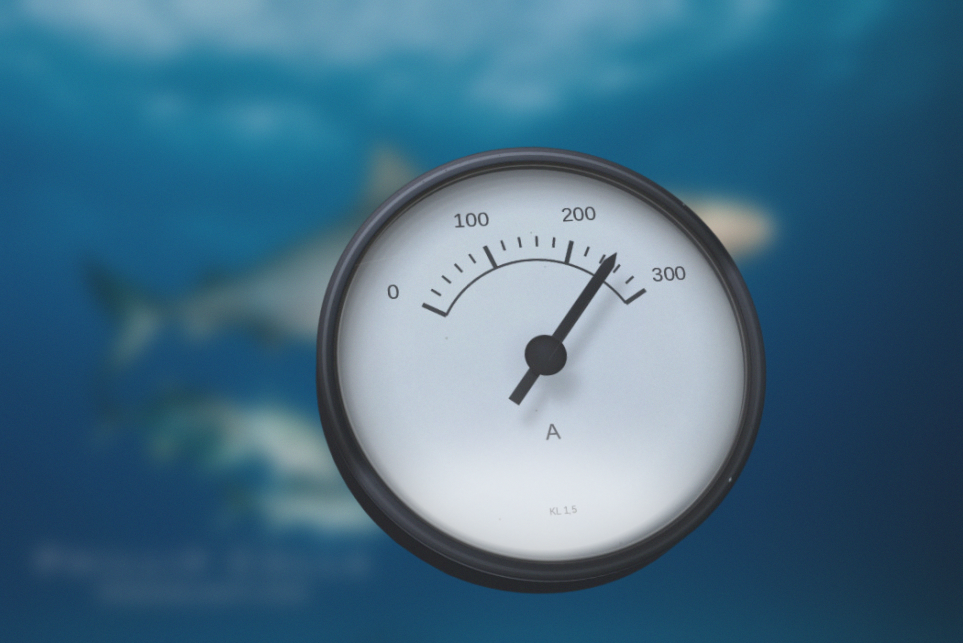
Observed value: 250; A
